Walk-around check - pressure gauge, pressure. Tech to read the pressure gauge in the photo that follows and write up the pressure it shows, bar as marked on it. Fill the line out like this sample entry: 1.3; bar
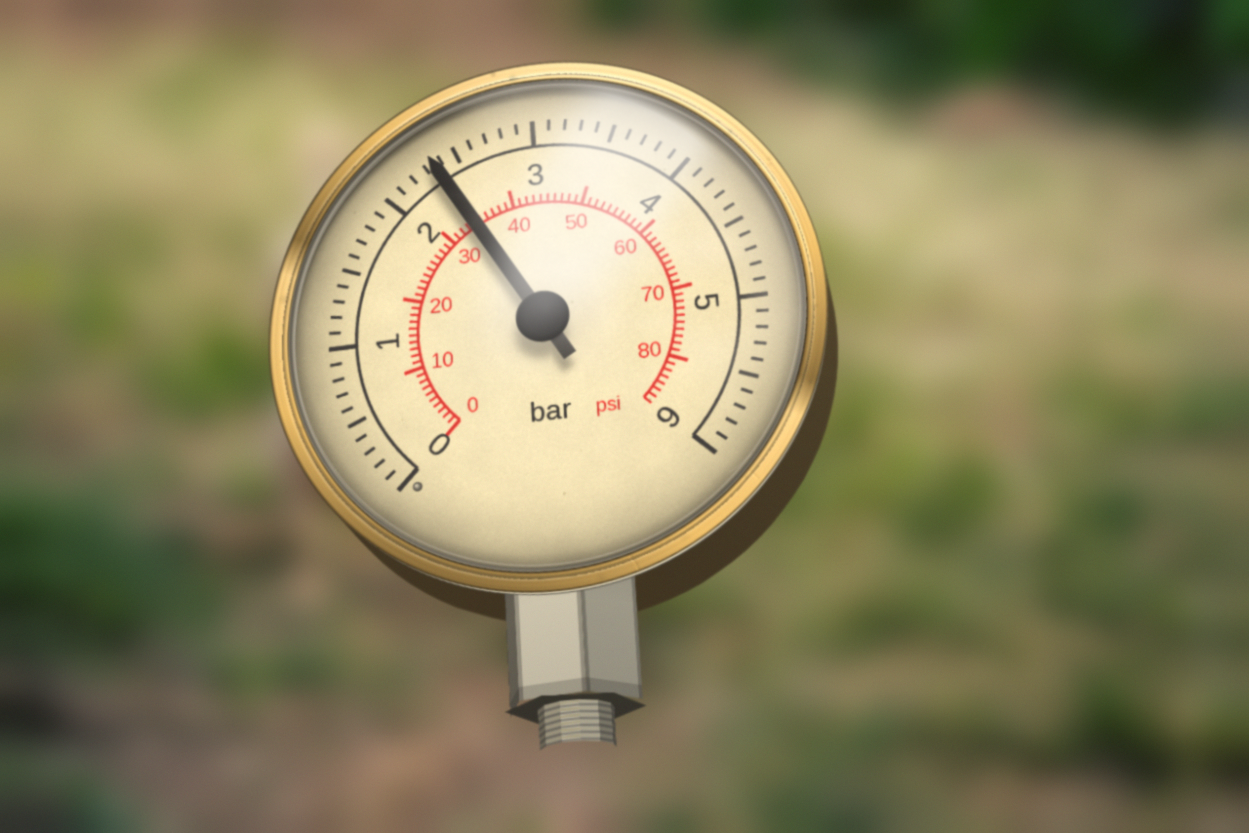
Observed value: 2.35; bar
